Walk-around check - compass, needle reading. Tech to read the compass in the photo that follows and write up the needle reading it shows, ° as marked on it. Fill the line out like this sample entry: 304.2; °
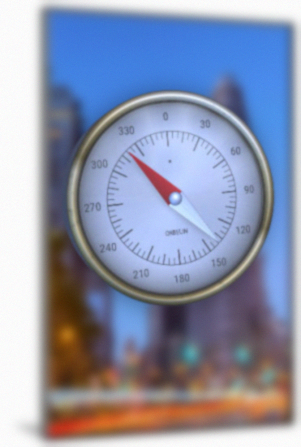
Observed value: 320; °
